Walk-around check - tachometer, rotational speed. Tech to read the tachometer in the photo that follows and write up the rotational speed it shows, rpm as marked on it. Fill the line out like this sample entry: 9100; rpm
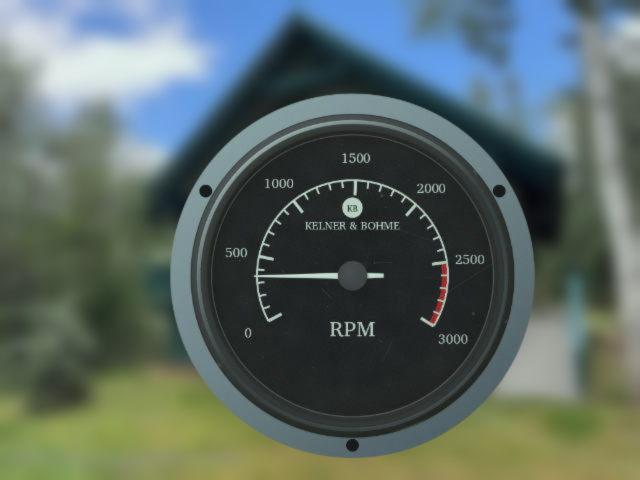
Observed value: 350; rpm
